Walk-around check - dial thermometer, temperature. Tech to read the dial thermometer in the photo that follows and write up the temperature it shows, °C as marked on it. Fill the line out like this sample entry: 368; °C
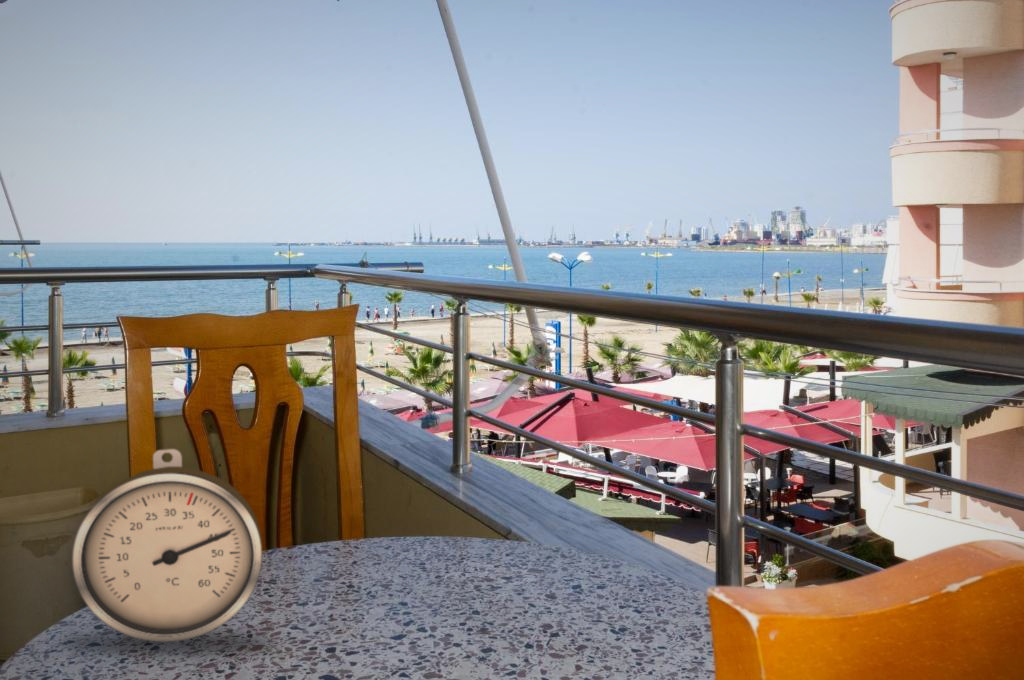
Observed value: 45; °C
